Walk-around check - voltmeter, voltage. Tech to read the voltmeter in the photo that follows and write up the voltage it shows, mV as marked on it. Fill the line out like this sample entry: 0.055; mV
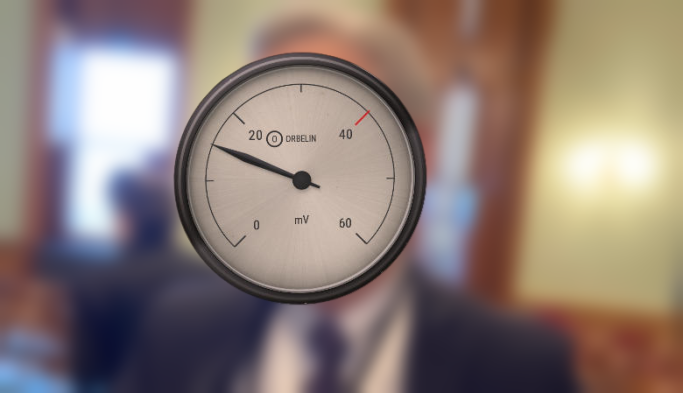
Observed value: 15; mV
